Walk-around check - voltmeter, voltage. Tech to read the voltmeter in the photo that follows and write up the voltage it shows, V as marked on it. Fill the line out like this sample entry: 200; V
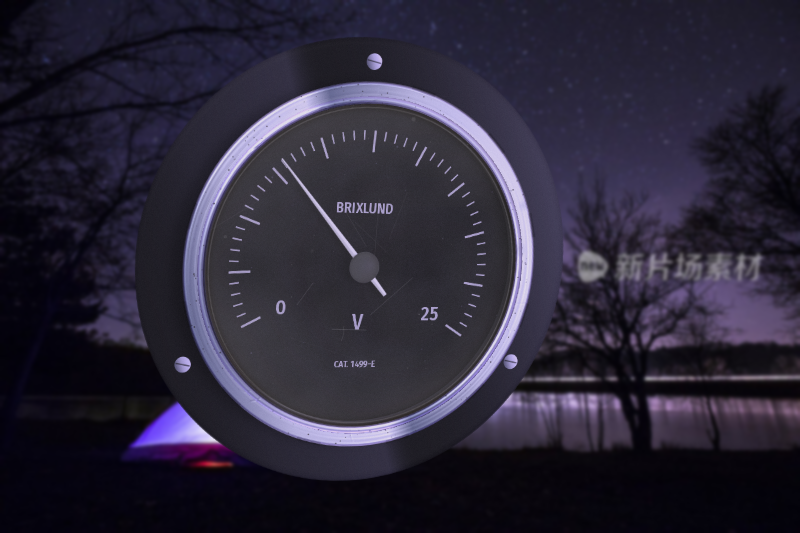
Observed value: 8; V
